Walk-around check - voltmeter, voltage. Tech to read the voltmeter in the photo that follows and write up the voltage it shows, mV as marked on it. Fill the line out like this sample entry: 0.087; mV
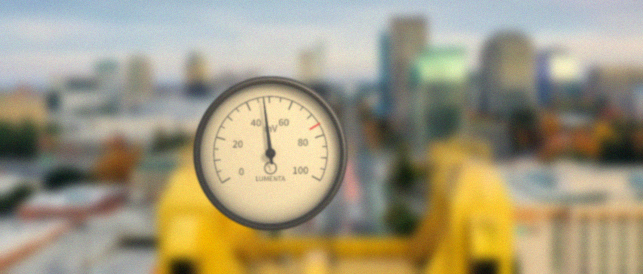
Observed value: 47.5; mV
